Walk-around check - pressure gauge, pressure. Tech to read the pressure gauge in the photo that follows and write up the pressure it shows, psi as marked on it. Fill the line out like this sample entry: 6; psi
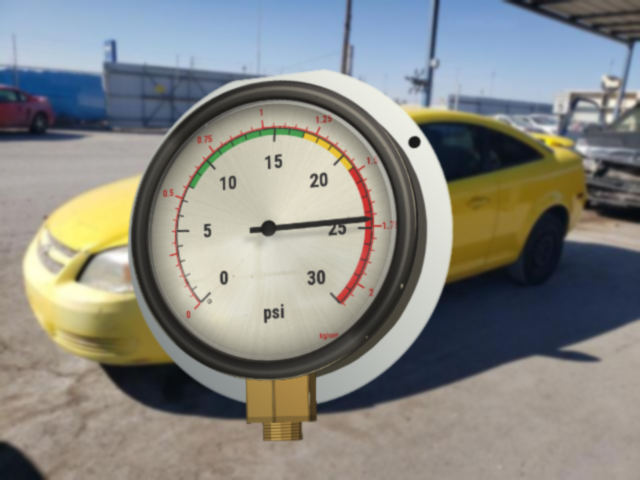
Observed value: 24.5; psi
